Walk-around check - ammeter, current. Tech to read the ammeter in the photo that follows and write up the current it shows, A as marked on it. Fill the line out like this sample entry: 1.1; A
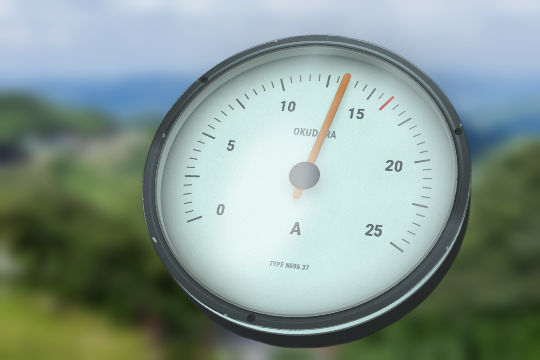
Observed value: 13.5; A
